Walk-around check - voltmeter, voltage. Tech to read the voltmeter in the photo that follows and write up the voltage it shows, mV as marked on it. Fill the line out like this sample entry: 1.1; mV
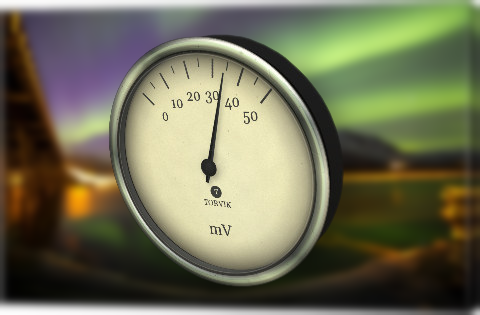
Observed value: 35; mV
